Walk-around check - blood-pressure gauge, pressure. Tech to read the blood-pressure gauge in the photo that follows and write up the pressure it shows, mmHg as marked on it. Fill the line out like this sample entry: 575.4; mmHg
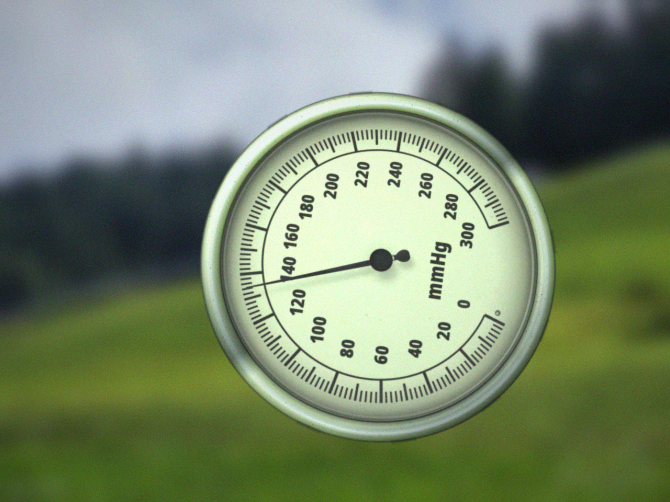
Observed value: 134; mmHg
